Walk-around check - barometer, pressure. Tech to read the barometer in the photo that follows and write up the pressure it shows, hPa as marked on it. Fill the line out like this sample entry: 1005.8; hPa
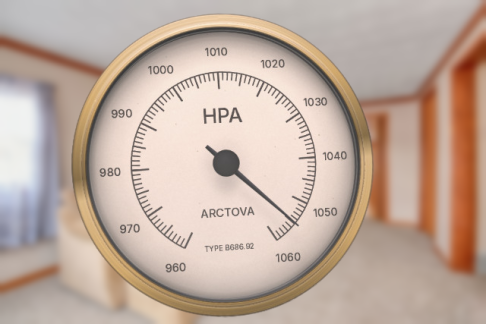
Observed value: 1055; hPa
